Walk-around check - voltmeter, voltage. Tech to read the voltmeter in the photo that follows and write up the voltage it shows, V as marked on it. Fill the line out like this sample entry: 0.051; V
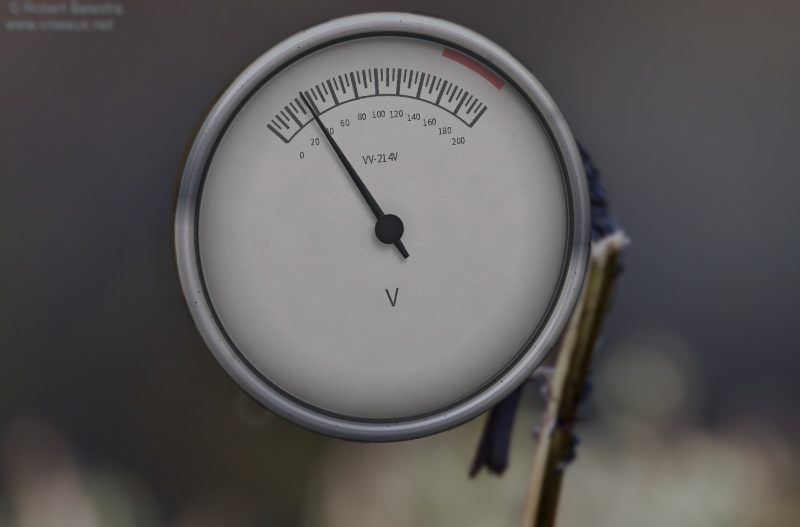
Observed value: 35; V
